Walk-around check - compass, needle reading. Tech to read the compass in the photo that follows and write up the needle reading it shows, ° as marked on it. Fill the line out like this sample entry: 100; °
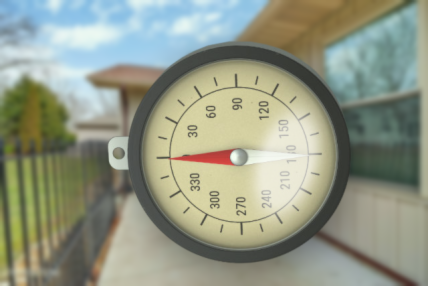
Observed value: 0; °
